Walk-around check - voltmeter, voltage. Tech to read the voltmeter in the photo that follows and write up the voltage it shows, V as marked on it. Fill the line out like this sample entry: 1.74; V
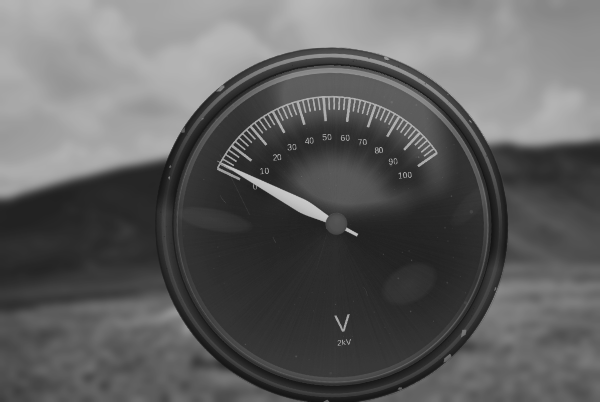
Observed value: 2; V
